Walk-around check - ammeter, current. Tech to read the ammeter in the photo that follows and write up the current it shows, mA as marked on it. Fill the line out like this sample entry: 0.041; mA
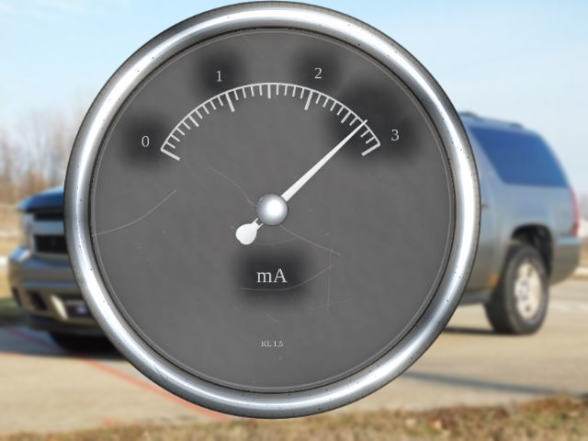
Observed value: 2.7; mA
